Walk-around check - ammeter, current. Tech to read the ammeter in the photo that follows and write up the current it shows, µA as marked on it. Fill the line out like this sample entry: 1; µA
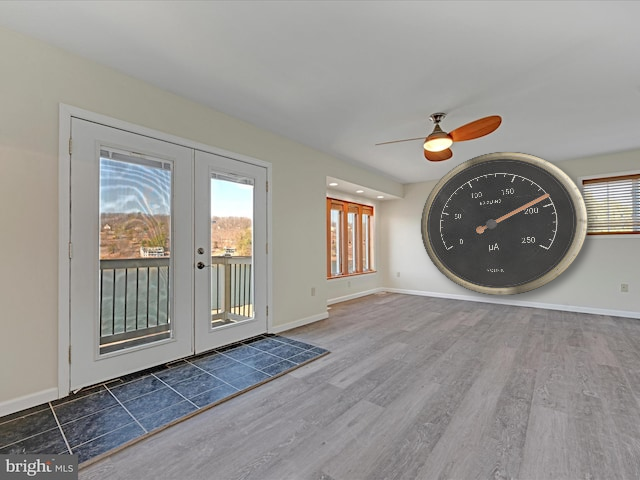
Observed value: 190; µA
